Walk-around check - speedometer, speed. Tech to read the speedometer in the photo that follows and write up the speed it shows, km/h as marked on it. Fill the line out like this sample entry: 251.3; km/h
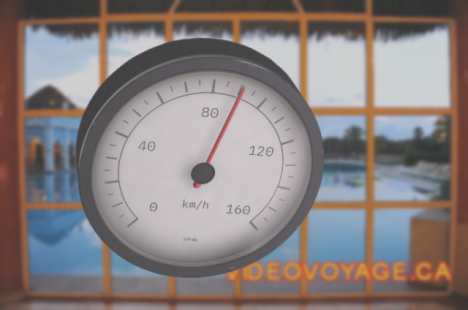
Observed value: 90; km/h
